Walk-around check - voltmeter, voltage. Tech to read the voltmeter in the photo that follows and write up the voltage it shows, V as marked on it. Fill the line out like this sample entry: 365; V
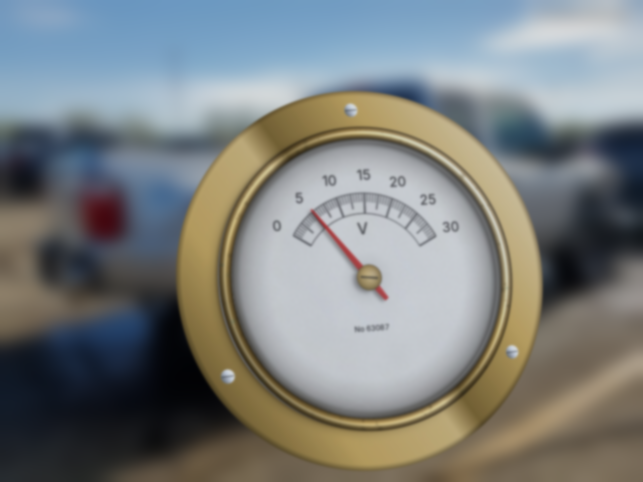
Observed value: 5; V
